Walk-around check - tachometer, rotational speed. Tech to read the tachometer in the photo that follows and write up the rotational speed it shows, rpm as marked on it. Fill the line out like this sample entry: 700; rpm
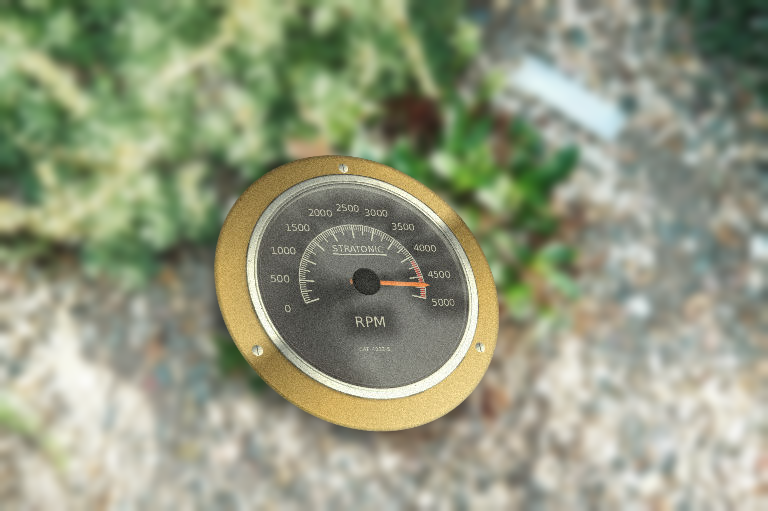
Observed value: 4750; rpm
